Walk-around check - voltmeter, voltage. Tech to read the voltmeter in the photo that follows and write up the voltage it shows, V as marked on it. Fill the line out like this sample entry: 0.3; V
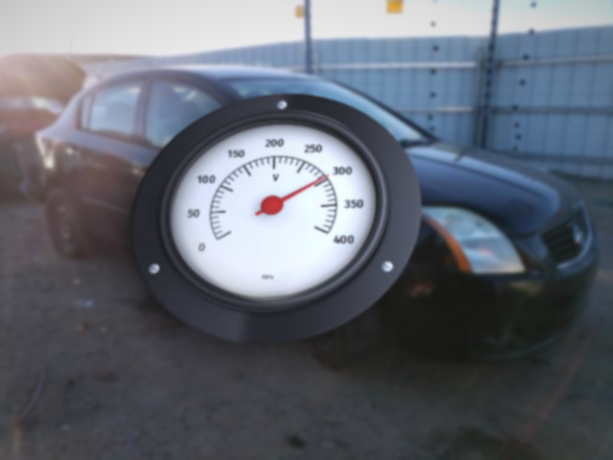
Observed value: 300; V
